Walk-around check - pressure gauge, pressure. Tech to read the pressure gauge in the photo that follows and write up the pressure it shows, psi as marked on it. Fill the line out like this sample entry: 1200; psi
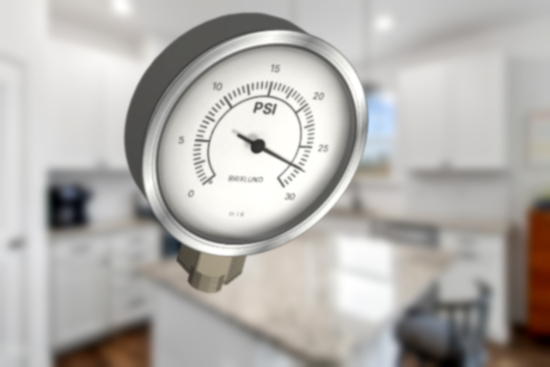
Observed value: 27.5; psi
